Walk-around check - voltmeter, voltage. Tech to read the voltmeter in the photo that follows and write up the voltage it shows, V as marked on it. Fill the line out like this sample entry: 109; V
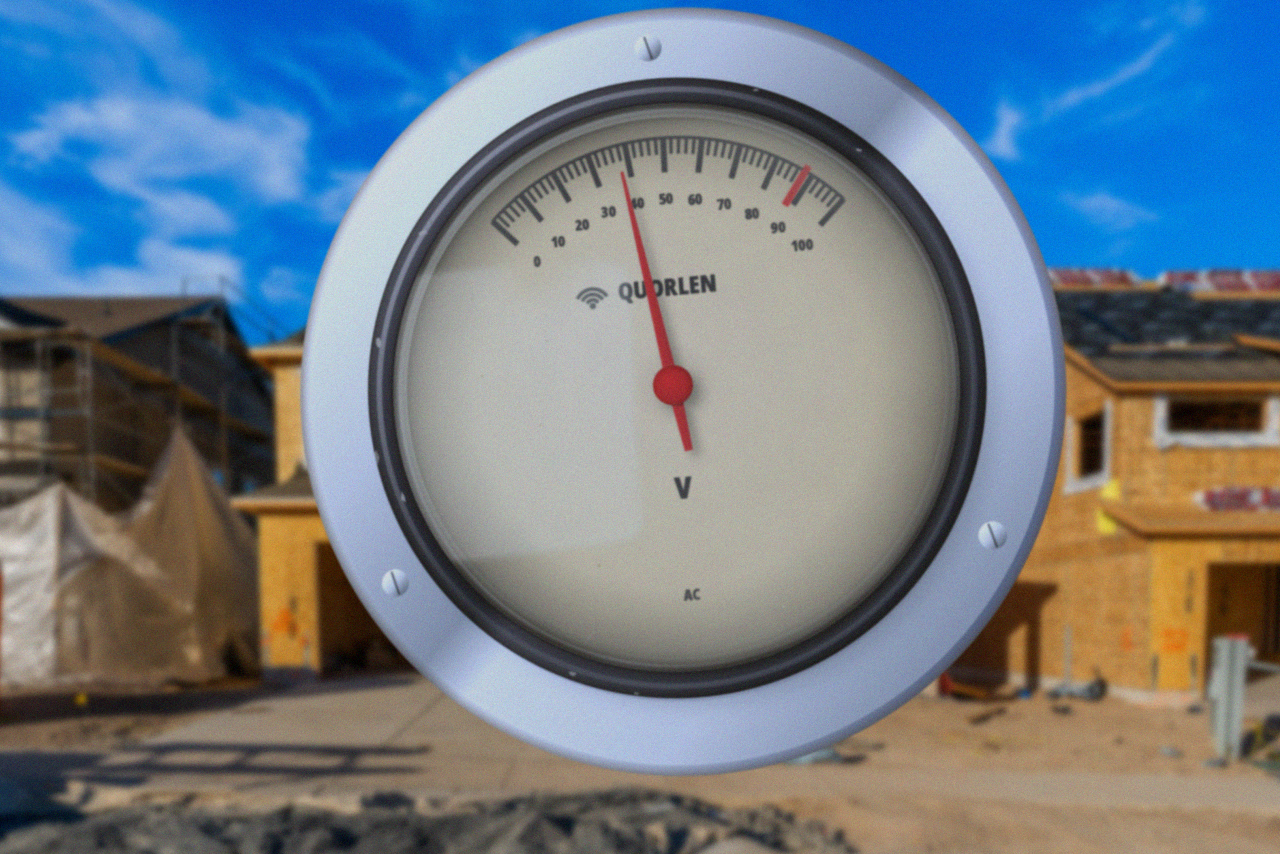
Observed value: 38; V
